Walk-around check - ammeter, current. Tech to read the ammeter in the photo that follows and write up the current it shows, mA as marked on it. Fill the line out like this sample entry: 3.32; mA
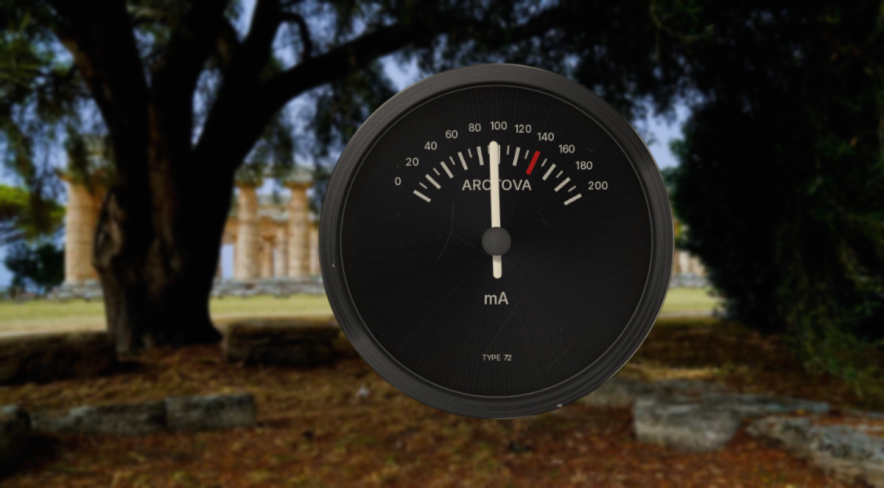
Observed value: 95; mA
